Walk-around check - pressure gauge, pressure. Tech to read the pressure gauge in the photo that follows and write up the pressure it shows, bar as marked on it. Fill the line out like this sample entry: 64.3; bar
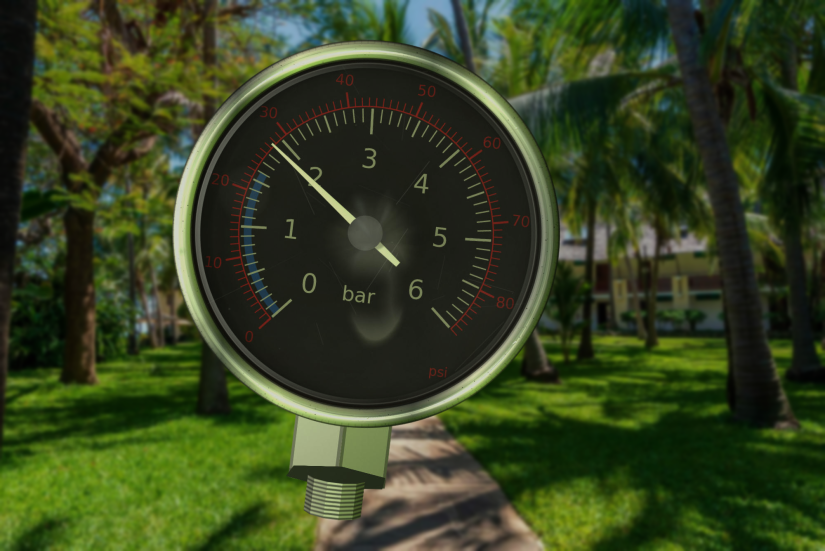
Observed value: 1.9; bar
